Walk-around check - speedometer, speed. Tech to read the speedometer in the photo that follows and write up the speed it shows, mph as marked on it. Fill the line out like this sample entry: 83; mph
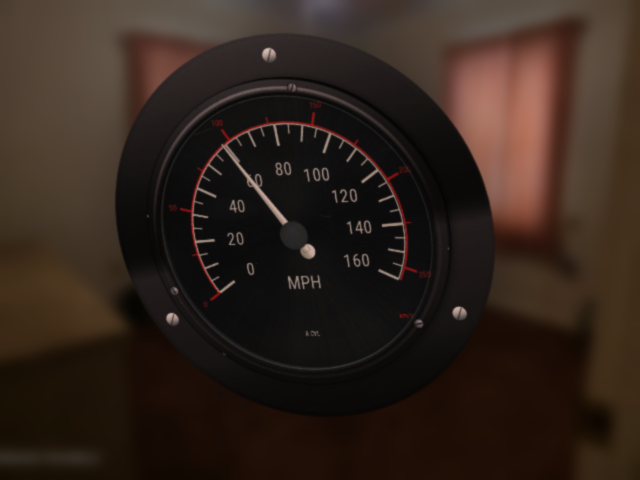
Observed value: 60; mph
